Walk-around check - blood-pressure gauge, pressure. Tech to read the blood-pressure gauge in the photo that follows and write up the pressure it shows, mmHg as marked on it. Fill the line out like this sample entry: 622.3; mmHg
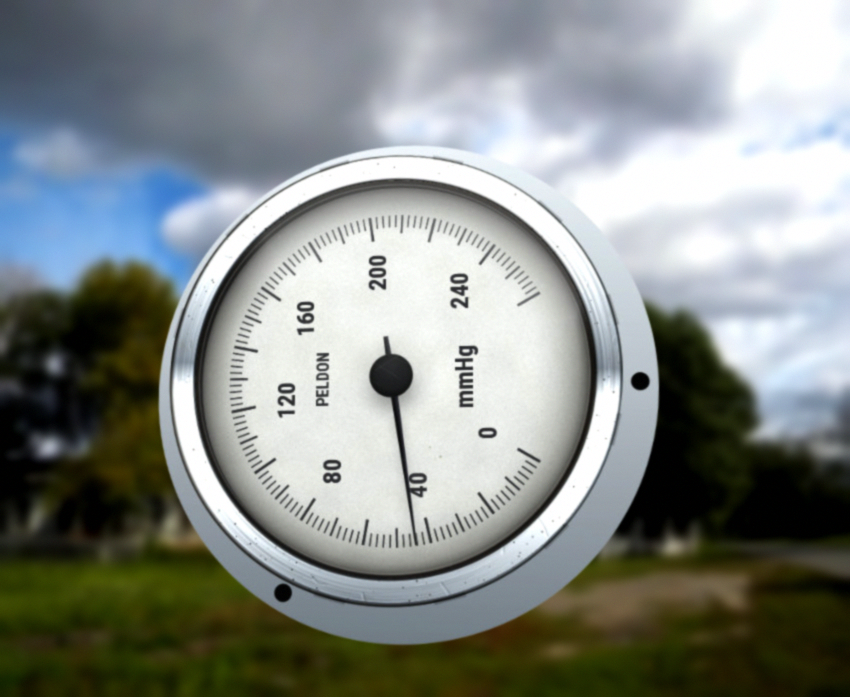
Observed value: 44; mmHg
